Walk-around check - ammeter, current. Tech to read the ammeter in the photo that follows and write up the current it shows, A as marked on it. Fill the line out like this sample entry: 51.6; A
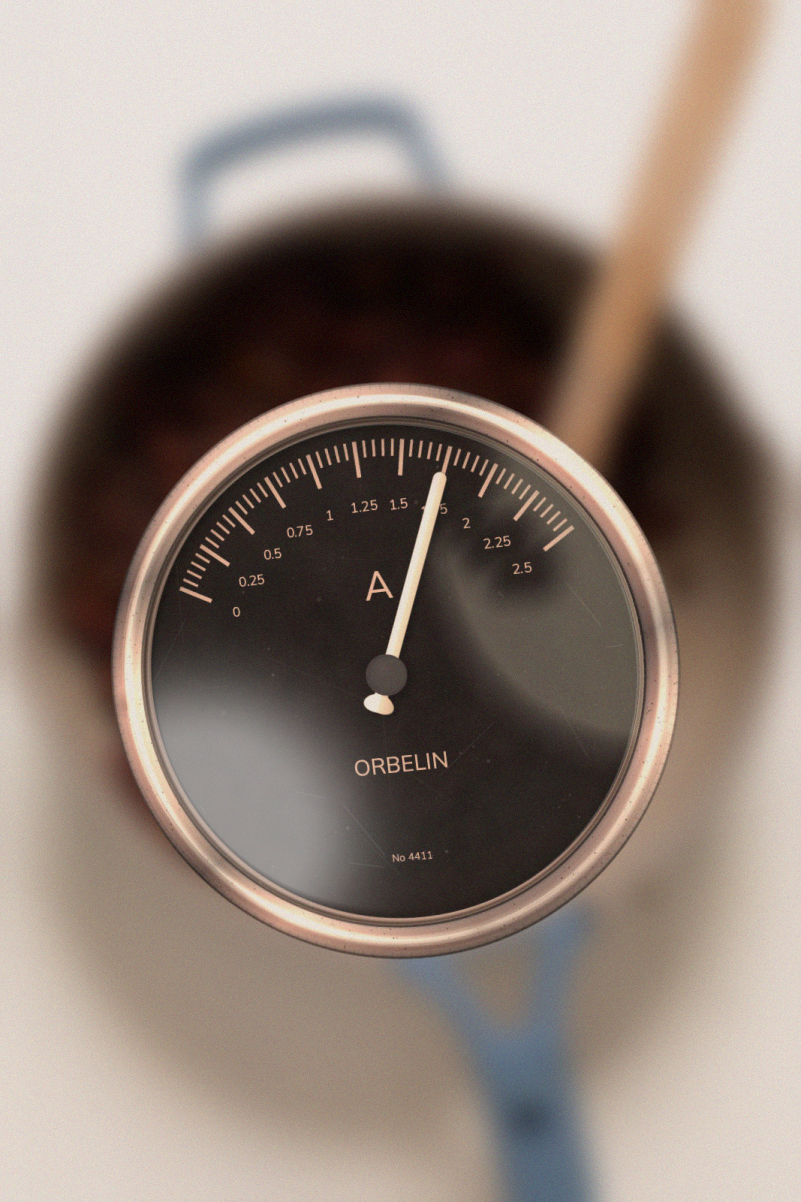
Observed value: 1.75; A
